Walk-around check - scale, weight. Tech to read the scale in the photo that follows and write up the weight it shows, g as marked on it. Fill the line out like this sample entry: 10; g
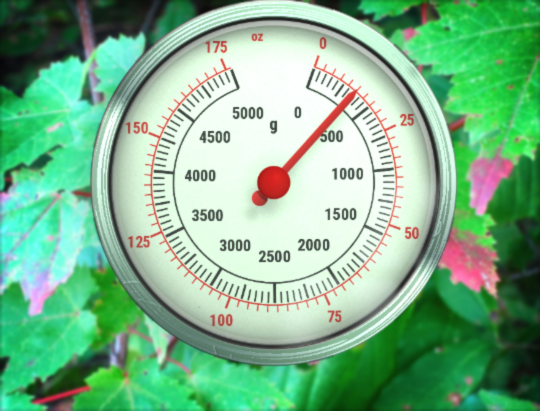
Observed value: 350; g
